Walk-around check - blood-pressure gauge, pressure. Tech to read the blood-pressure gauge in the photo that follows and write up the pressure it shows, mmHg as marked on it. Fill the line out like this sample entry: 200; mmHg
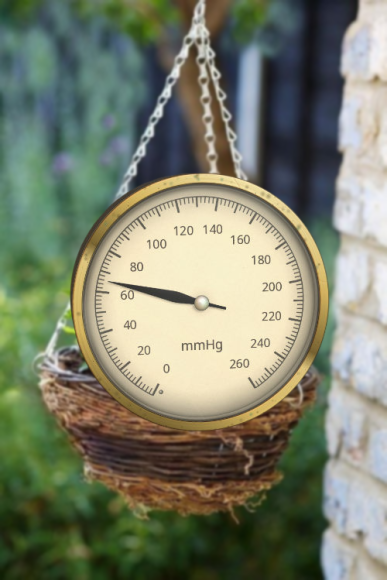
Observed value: 66; mmHg
